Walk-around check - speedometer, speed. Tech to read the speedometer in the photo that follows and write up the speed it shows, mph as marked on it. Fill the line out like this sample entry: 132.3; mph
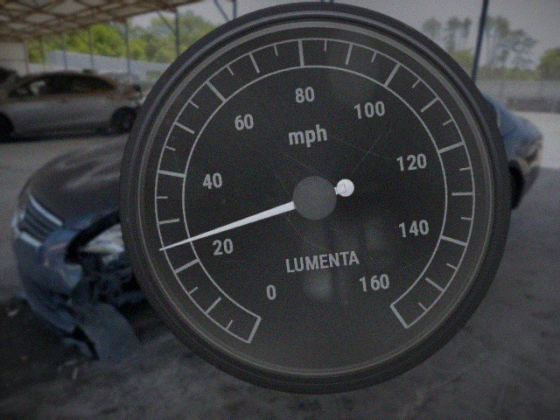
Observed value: 25; mph
